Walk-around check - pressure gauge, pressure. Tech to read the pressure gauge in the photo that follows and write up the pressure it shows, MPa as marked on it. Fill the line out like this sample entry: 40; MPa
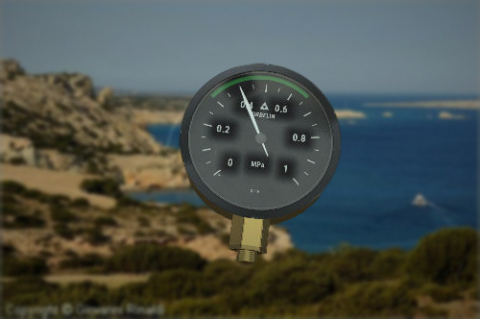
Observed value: 0.4; MPa
